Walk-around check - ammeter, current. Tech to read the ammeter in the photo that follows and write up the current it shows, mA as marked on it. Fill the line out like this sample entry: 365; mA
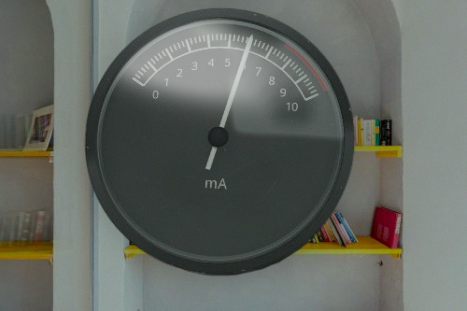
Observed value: 6; mA
